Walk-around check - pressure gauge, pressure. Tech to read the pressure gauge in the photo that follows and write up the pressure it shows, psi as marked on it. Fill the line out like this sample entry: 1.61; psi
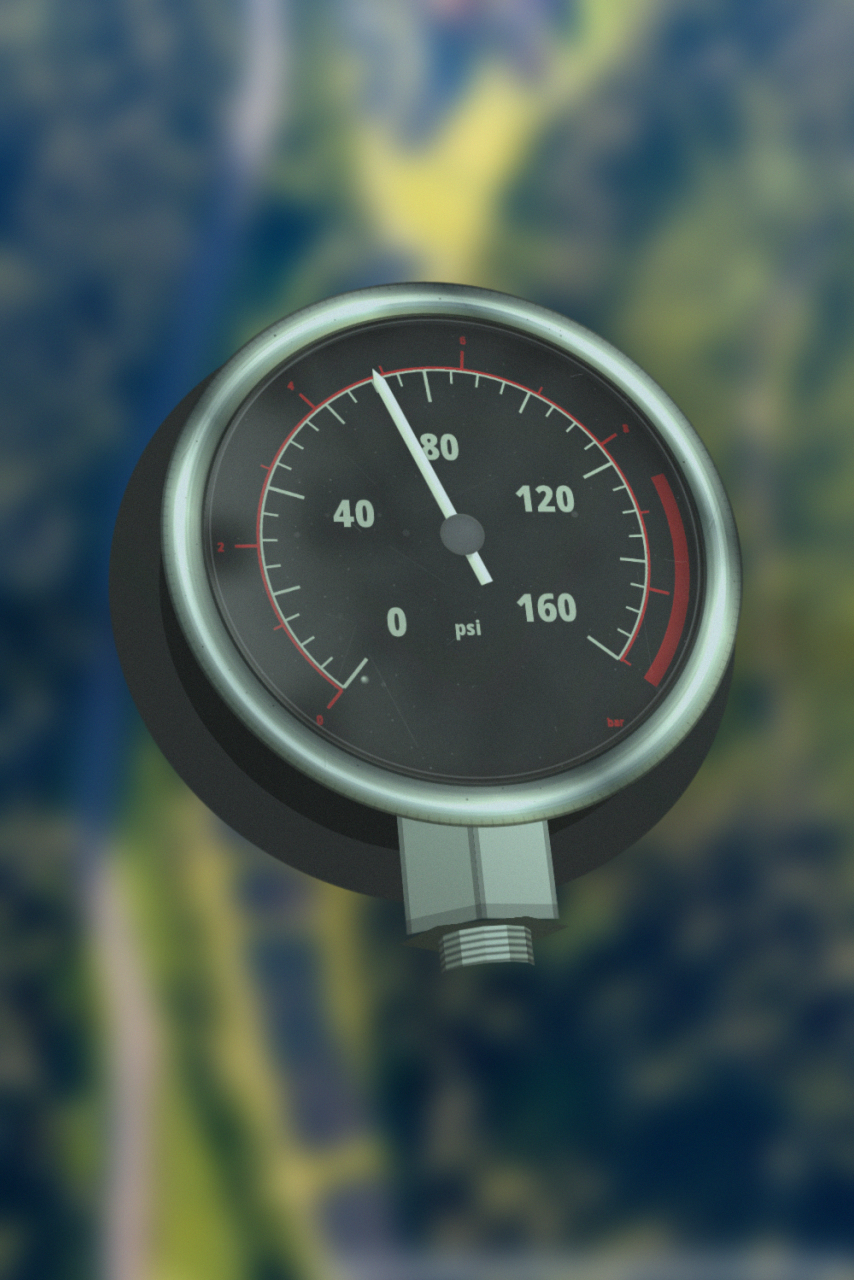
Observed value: 70; psi
